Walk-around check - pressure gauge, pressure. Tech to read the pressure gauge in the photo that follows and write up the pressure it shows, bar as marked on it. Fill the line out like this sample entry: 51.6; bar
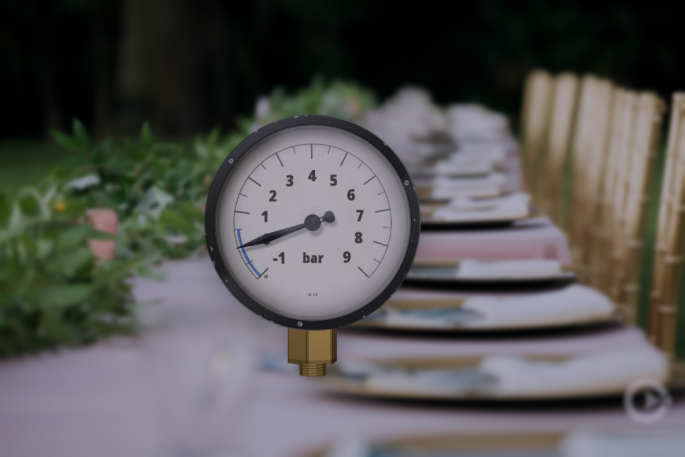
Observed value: 0; bar
